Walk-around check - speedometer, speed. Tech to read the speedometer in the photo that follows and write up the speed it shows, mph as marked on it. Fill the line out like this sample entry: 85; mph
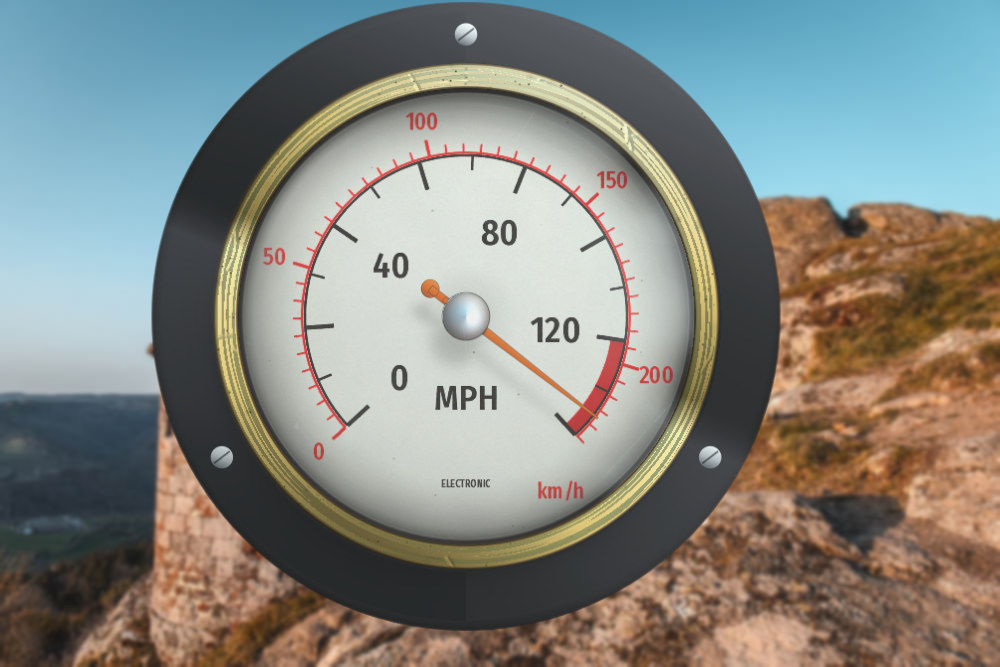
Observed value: 135; mph
